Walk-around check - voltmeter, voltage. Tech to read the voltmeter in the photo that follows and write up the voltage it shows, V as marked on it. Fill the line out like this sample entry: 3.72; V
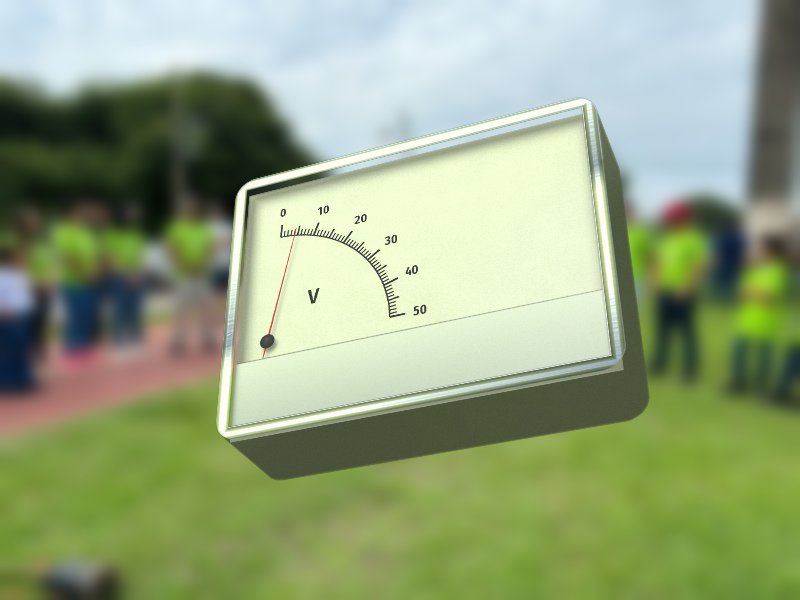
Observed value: 5; V
